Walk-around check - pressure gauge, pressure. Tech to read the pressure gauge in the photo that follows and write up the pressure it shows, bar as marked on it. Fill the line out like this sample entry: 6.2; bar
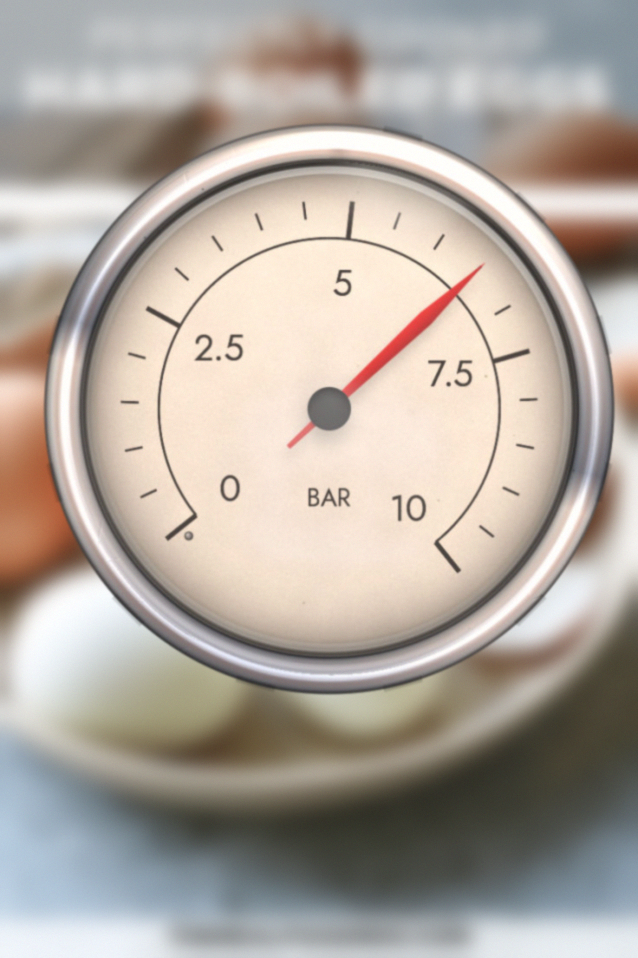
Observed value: 6.5; bar
